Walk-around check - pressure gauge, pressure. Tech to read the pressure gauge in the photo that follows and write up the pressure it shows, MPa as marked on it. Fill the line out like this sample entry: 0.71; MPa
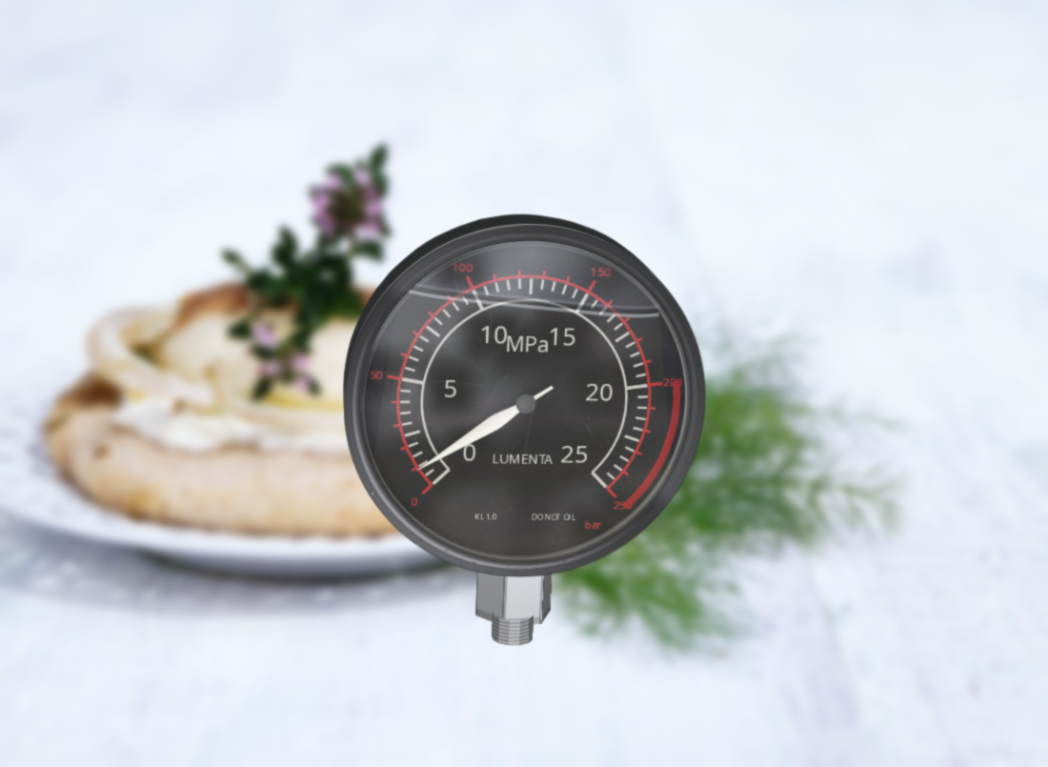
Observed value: 1; MPa
